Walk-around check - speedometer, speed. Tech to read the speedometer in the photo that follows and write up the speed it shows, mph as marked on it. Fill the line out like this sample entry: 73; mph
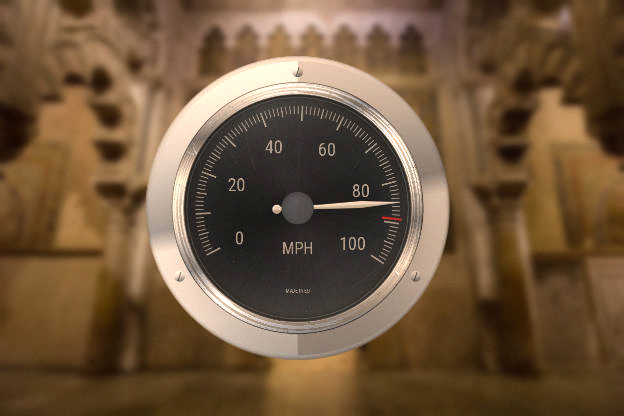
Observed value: 85; mph
